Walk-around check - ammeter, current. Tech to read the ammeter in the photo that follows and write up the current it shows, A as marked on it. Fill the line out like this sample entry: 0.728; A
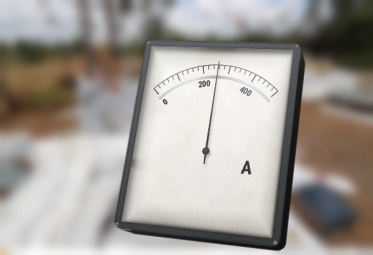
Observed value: 260; A
